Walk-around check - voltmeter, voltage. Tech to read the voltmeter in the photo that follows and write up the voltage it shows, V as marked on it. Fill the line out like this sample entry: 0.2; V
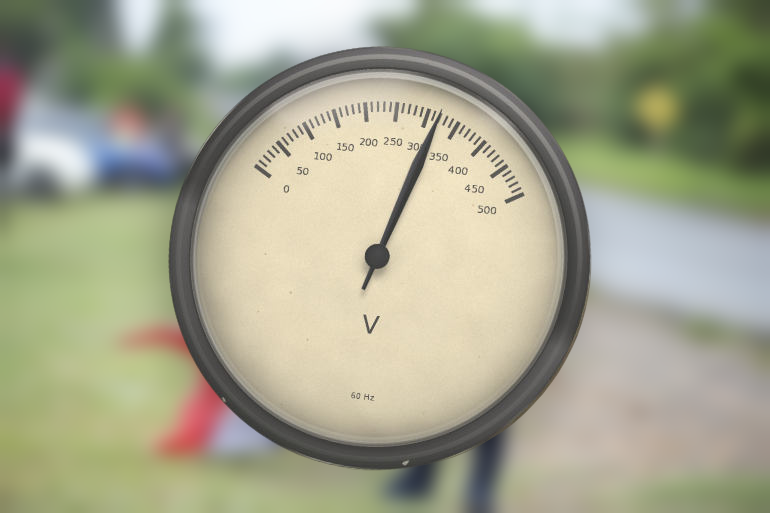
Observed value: 320; V
